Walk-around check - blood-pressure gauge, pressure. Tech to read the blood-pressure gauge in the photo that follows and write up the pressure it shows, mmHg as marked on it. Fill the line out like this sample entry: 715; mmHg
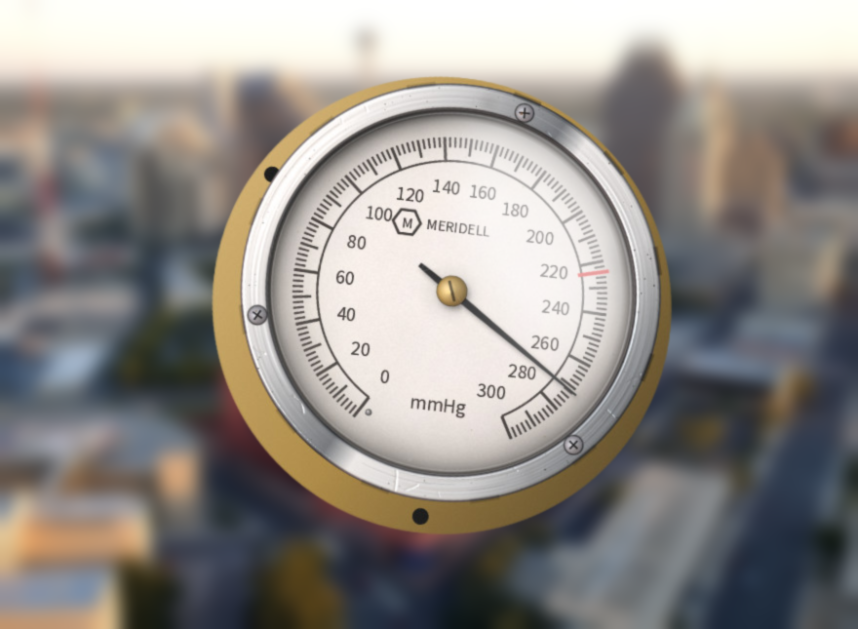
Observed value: 272; mmHg
